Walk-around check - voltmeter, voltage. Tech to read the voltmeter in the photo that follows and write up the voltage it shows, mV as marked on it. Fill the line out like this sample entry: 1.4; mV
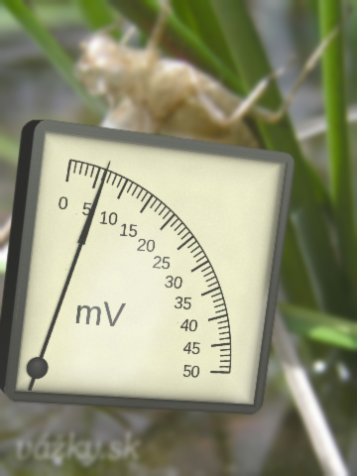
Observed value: 6; mV
